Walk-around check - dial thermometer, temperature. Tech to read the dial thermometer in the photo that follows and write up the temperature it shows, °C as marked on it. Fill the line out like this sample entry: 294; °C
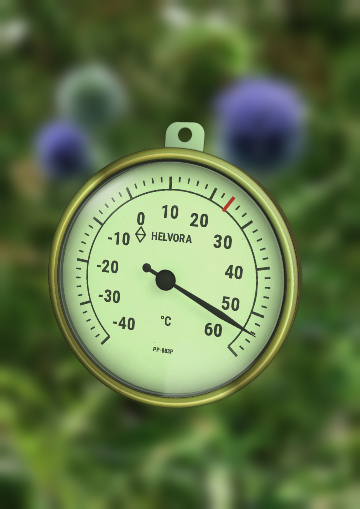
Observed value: 54; °C
